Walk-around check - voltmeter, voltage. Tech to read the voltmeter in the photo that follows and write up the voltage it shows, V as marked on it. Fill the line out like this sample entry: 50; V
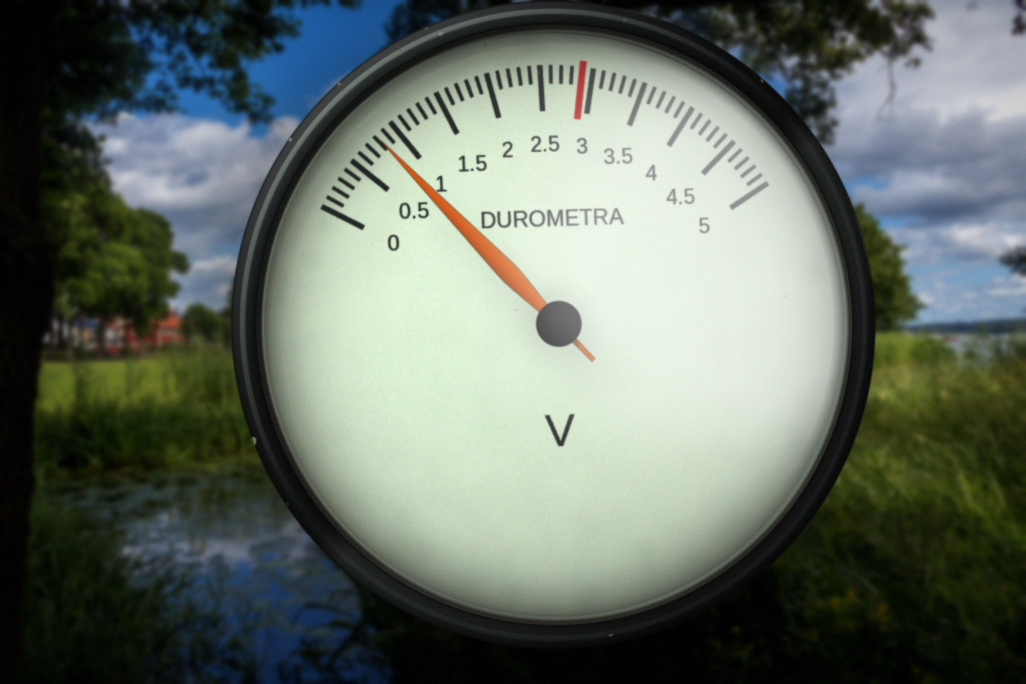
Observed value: 0.8; V
